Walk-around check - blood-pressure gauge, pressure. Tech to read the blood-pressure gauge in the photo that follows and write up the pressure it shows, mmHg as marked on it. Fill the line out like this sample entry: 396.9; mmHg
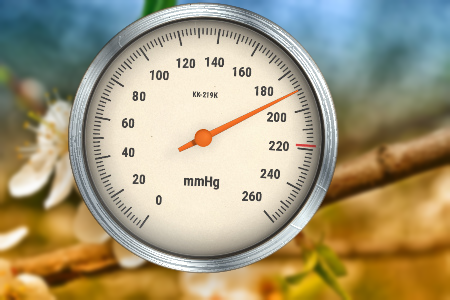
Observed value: 190; mmHg
